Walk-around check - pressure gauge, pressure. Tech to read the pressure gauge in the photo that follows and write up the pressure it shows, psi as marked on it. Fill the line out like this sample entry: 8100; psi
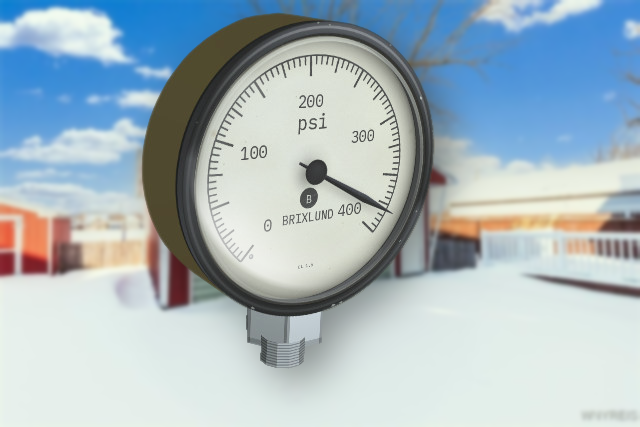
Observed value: 380; psi
